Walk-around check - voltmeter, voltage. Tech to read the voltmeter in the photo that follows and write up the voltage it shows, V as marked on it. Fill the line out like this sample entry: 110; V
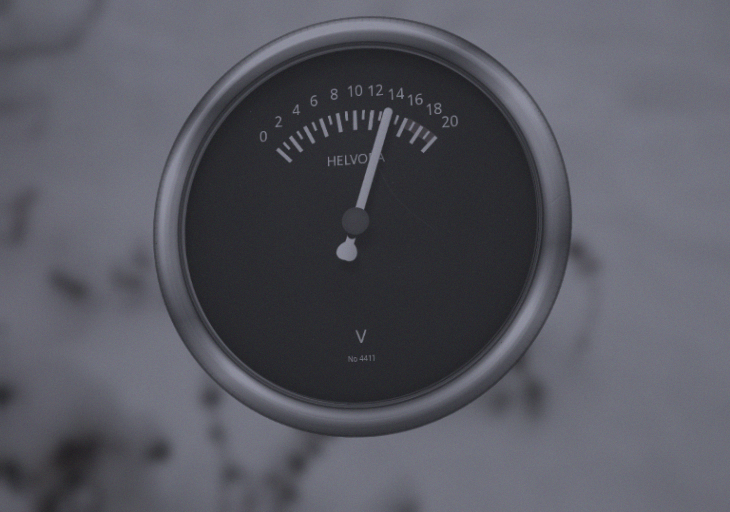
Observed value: 14; V
